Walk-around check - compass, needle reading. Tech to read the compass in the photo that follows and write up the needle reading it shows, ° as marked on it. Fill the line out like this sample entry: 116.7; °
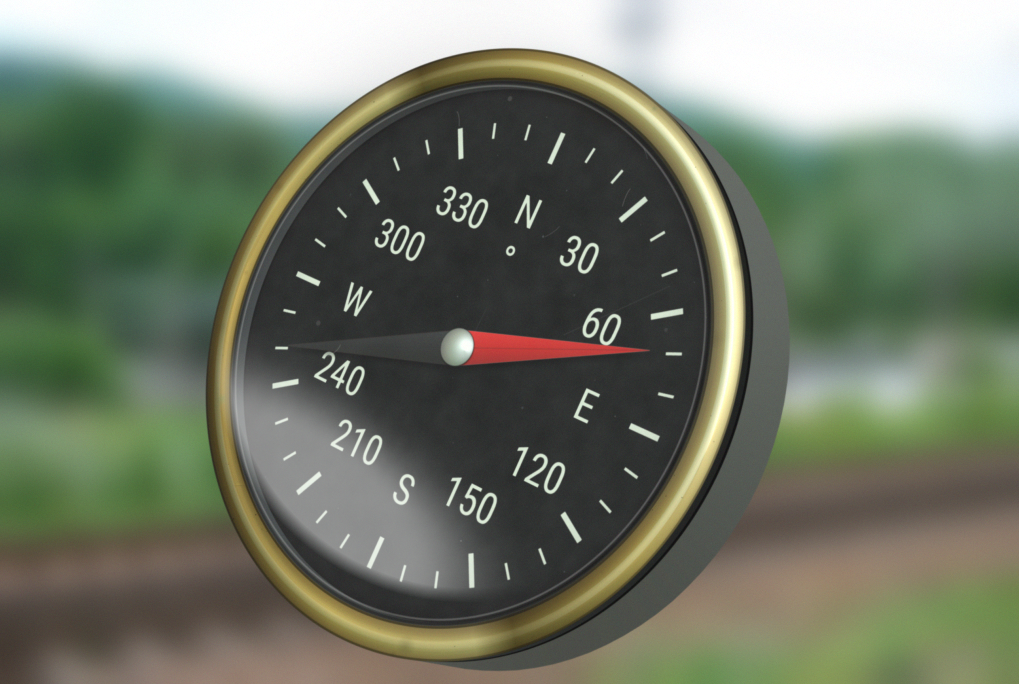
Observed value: 70; °
